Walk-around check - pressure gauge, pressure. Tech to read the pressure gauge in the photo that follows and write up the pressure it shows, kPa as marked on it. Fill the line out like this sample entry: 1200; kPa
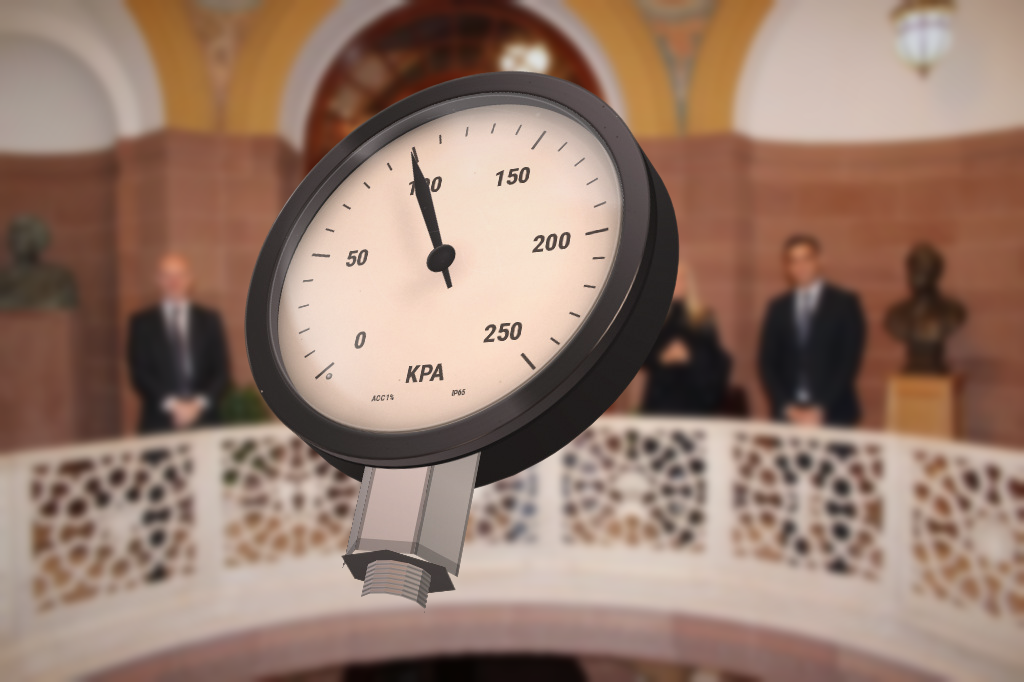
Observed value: 100; kPa
